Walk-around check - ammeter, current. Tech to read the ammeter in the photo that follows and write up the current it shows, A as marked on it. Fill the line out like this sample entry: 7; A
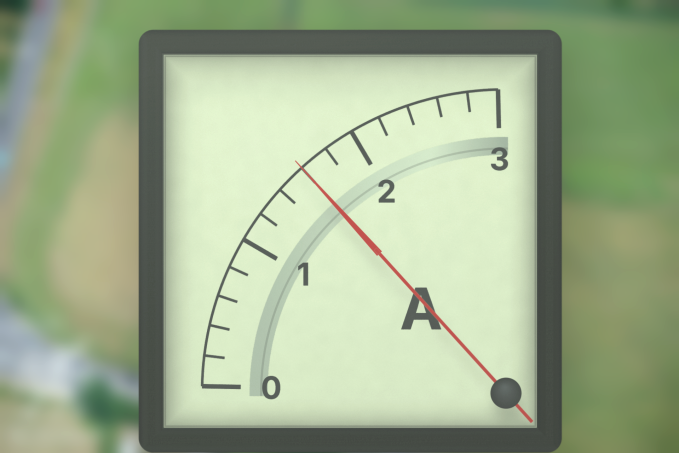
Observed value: 1.6; A
